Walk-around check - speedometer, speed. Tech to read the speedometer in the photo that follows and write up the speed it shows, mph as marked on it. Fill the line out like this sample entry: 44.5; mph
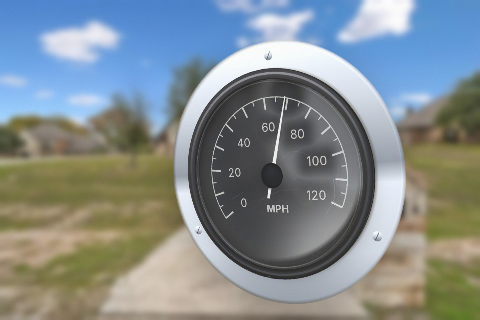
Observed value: 70; mph
